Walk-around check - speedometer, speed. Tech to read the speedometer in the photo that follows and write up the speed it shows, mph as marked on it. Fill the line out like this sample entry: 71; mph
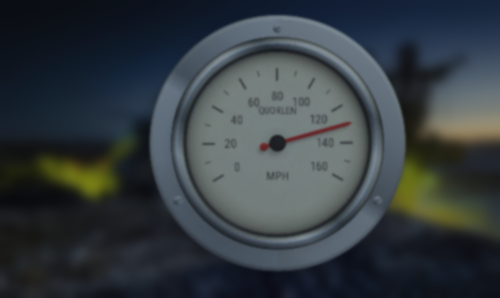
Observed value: 130; mph
